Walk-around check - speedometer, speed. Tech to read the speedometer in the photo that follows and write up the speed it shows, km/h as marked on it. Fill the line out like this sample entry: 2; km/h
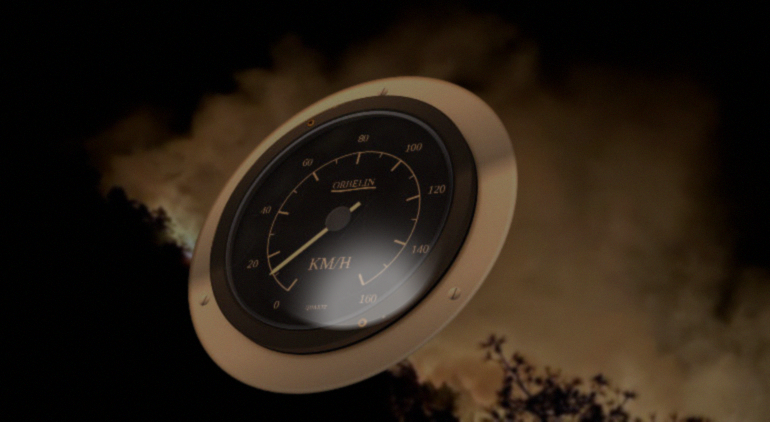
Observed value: 10; km/h
